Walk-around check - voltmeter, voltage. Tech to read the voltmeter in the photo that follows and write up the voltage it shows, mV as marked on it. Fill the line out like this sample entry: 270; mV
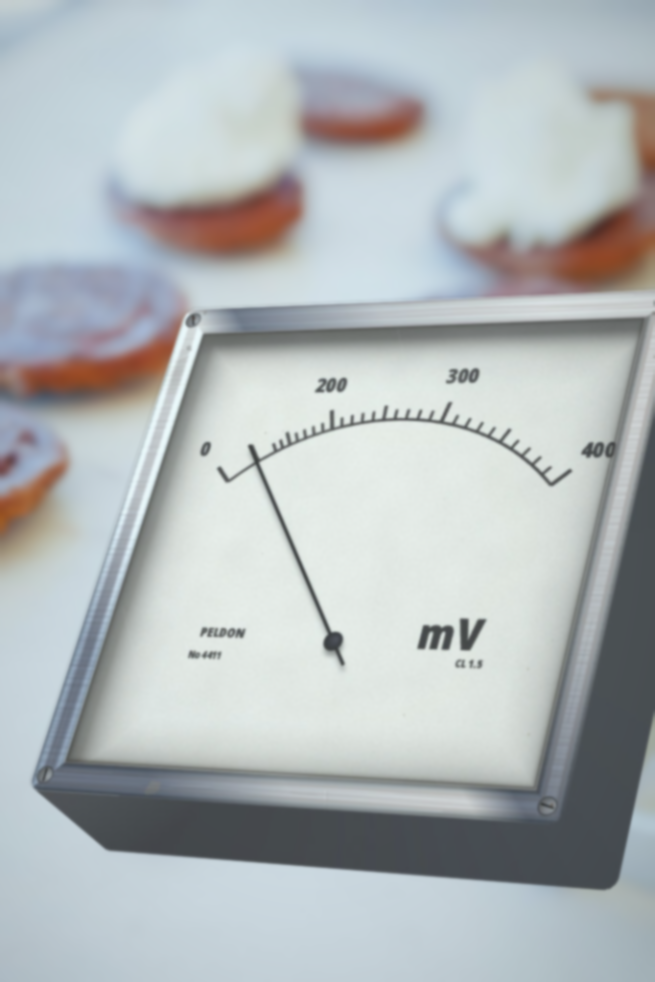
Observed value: 100; mV
